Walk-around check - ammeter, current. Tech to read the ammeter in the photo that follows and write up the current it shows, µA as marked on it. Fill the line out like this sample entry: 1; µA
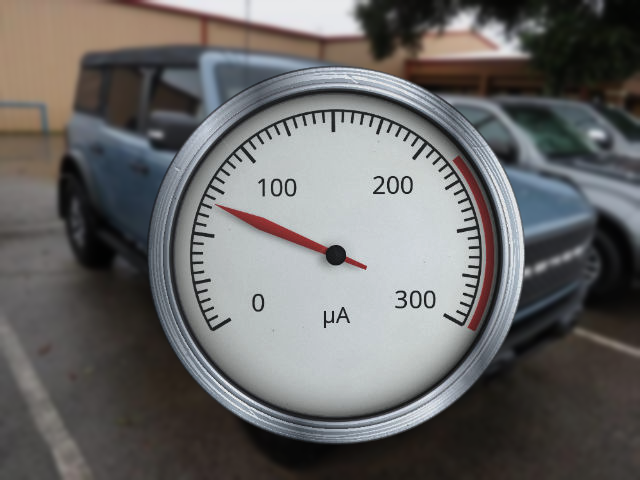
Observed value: 67.5; µA
